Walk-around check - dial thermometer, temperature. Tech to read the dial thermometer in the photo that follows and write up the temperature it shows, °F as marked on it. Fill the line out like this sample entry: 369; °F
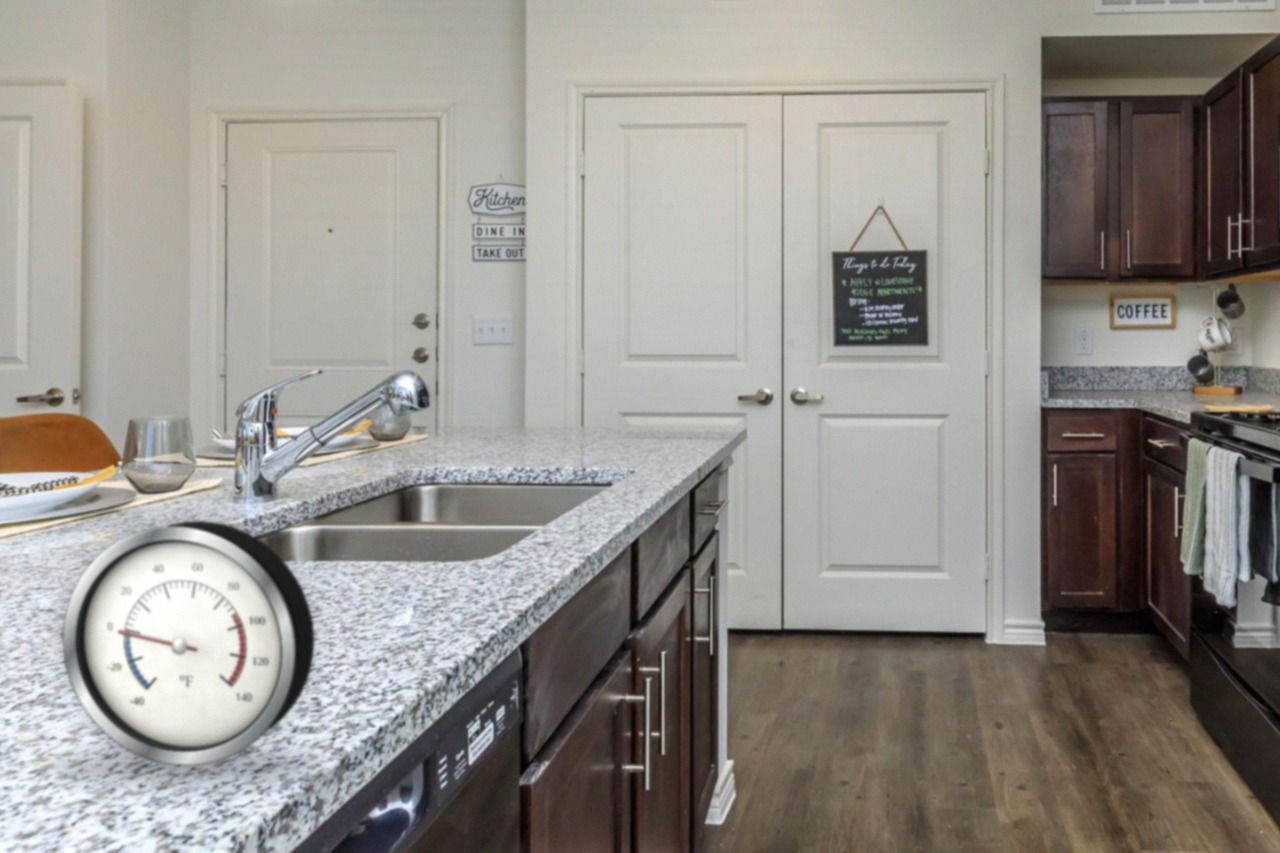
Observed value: 0; °F
